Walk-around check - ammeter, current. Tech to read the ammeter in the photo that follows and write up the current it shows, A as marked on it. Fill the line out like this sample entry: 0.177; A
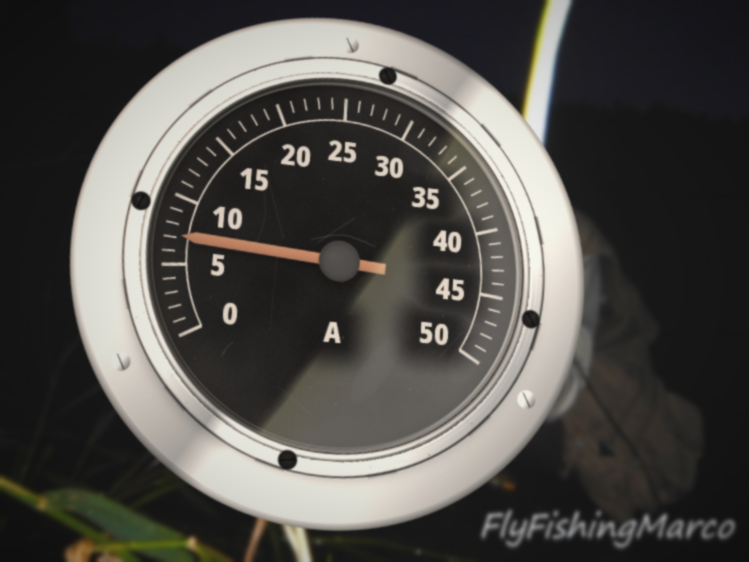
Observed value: 7; A
